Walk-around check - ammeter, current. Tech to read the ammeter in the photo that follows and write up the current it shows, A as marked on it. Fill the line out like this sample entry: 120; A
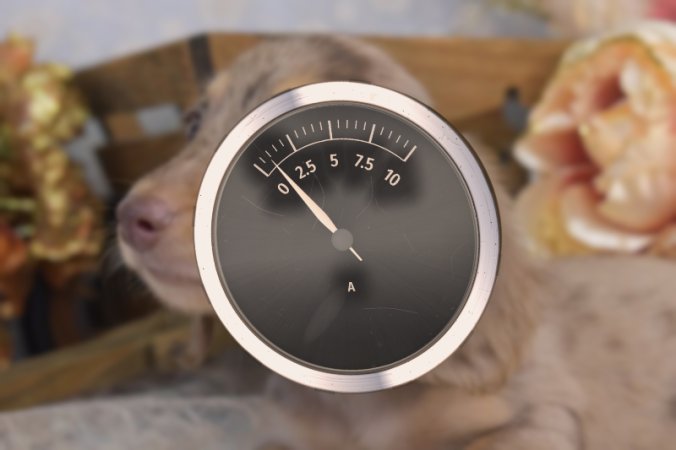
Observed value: 1; A
